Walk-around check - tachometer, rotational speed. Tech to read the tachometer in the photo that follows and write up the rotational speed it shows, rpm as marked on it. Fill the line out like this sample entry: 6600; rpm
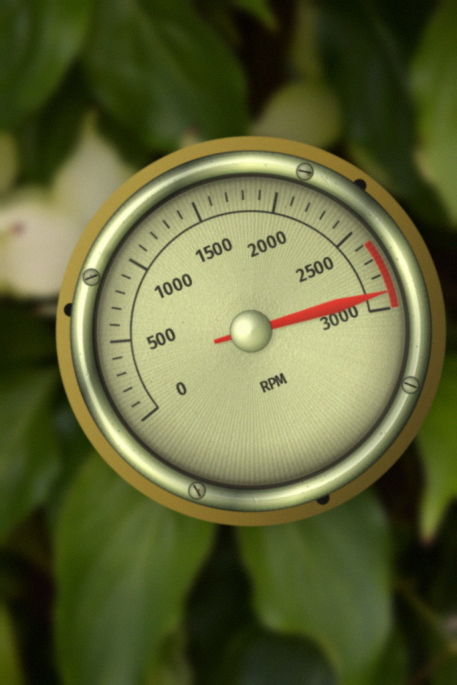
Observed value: 2900; rpm
